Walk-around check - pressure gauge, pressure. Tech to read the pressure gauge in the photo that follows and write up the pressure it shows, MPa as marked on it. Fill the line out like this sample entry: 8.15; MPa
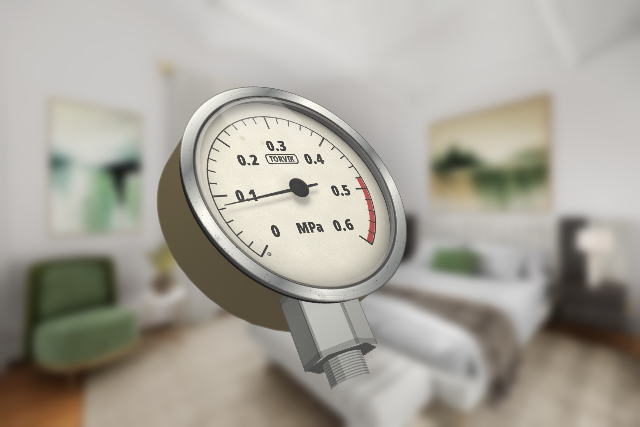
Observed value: 0.08; MPa
